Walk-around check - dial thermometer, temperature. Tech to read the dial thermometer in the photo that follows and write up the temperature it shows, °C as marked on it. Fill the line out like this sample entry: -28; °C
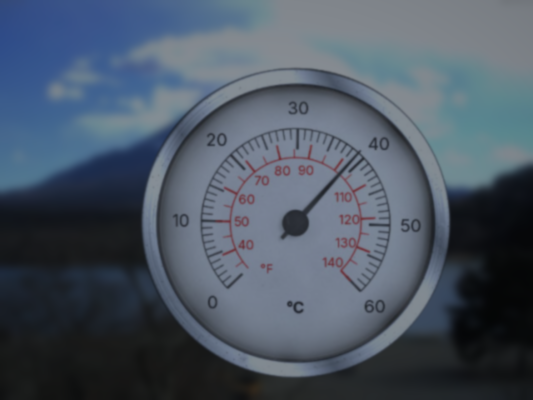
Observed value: 39; °C
